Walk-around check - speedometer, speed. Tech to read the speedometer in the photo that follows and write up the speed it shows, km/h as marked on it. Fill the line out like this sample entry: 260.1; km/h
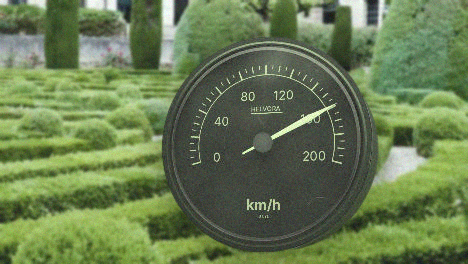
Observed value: 160; km/h
